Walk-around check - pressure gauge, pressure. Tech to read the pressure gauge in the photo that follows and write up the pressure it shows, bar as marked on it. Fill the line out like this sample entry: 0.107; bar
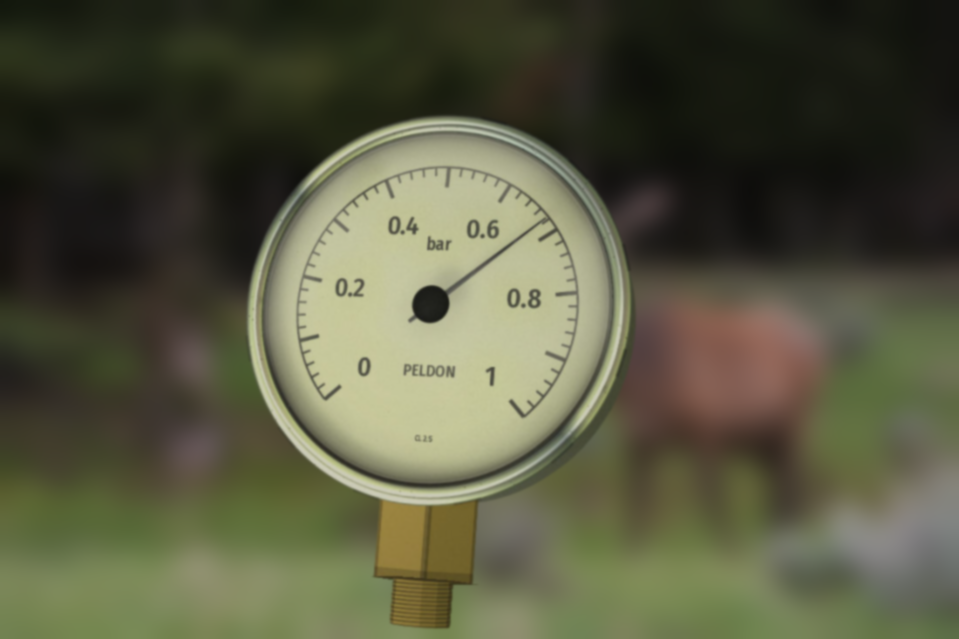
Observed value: 0.68; bar
